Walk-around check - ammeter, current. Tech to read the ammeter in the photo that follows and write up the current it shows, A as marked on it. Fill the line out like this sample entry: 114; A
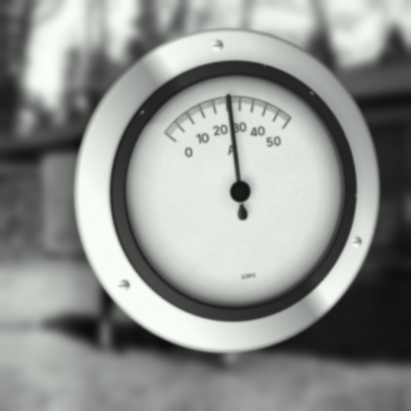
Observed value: 25; A
